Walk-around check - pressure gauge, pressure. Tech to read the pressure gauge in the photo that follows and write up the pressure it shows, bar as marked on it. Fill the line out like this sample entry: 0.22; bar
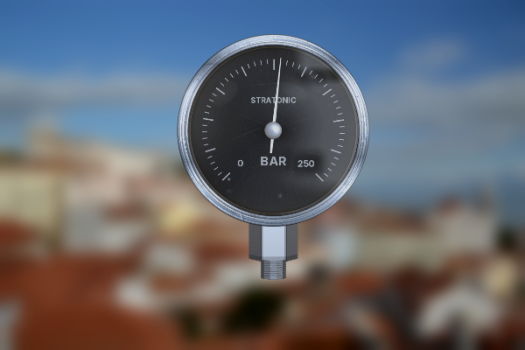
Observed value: 130; bar
